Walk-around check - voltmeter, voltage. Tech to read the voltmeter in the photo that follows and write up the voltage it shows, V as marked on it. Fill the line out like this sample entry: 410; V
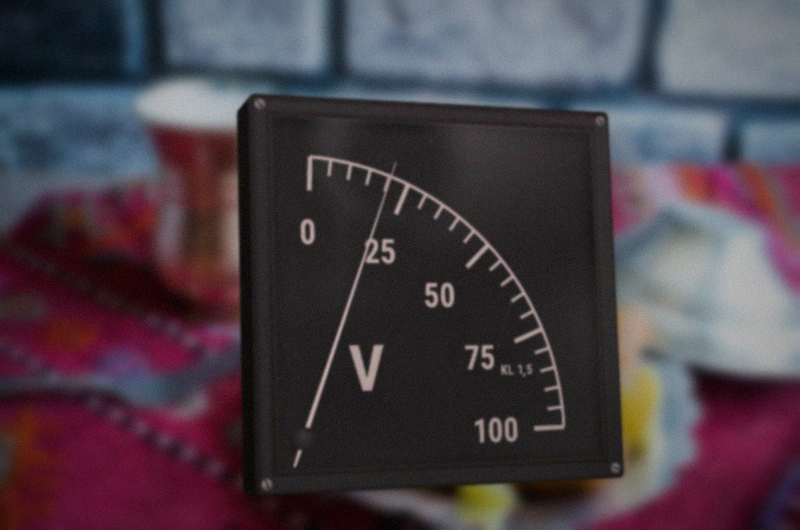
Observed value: 20; V
